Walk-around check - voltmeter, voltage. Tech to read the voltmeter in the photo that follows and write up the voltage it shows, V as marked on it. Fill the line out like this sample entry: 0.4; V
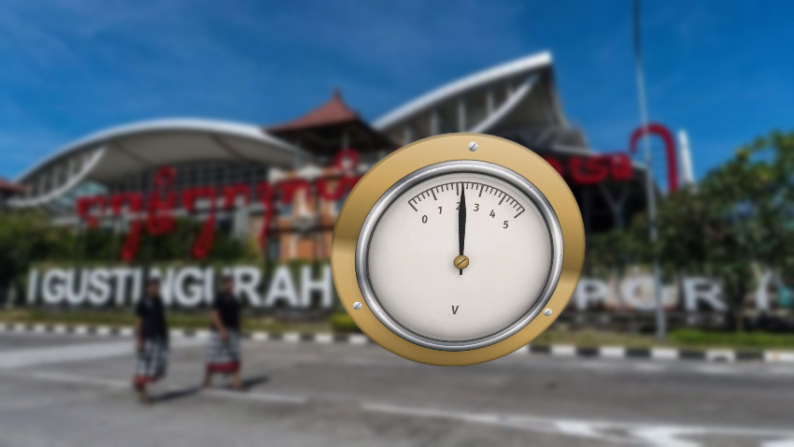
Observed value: 2.2; V
